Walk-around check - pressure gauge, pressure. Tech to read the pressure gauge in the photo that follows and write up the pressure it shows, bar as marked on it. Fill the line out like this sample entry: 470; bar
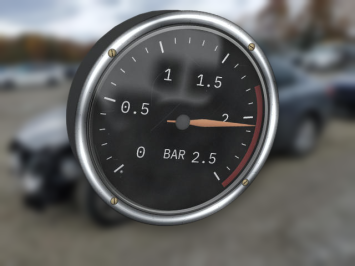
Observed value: 2.05; bar
